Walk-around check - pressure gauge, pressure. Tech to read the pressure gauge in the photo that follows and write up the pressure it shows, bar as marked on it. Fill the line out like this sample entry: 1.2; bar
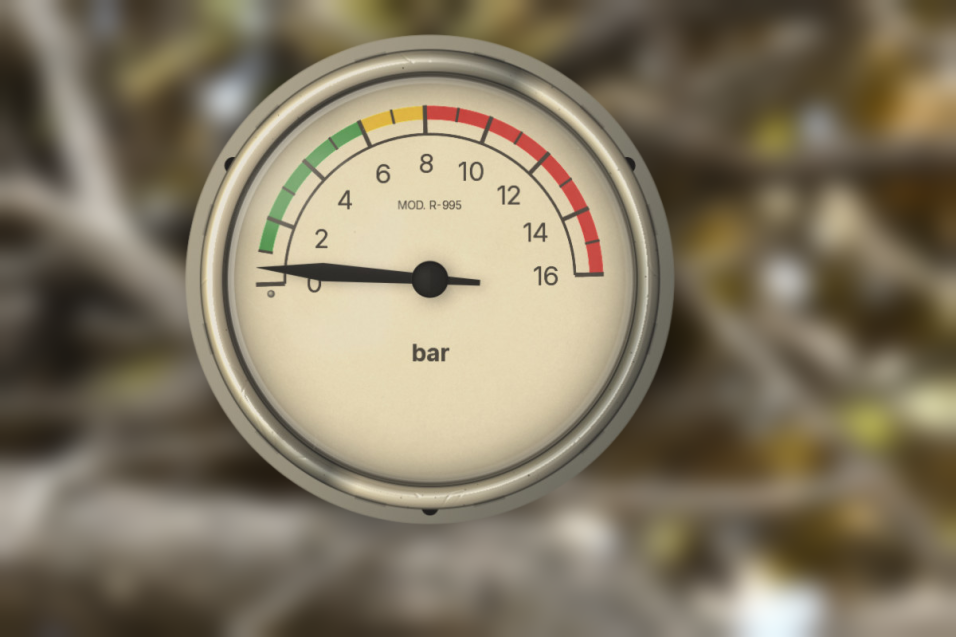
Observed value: 0.5; bar
